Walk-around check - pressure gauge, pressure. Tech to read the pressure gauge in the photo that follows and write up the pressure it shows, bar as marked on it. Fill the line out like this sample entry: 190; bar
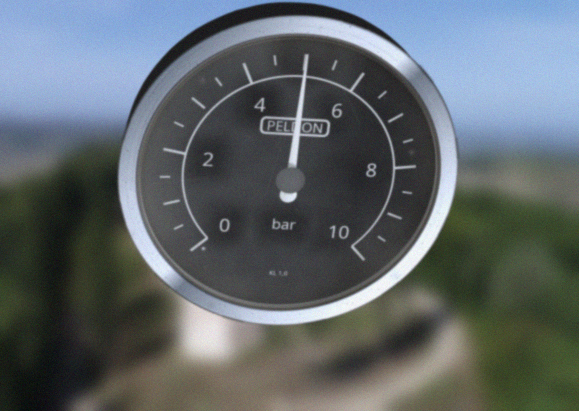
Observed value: 5; bar
